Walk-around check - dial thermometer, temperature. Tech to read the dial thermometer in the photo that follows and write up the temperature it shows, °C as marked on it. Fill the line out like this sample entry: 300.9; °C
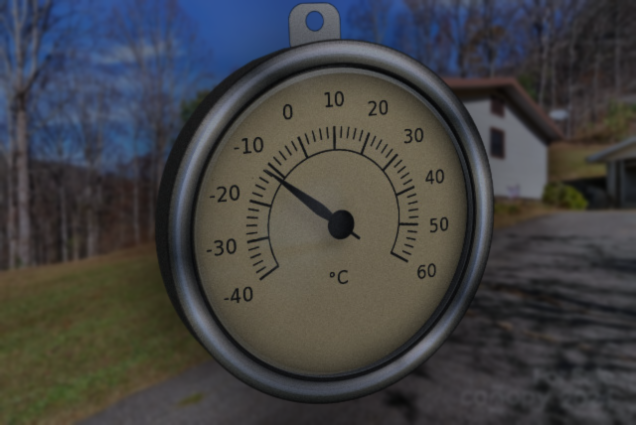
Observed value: -12; °C
